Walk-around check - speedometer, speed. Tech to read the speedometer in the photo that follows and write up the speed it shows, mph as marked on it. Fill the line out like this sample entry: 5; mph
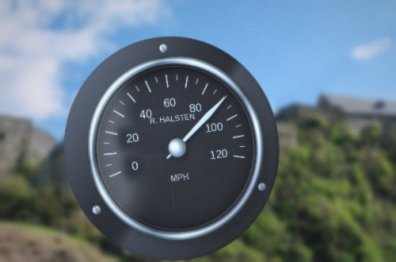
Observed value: 90; mph
